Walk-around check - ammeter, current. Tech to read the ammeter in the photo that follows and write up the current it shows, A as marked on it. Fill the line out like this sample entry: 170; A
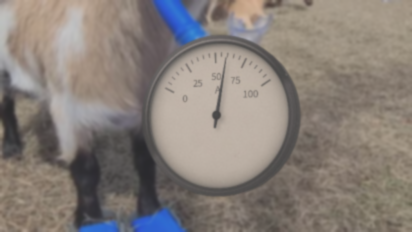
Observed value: 60; A
